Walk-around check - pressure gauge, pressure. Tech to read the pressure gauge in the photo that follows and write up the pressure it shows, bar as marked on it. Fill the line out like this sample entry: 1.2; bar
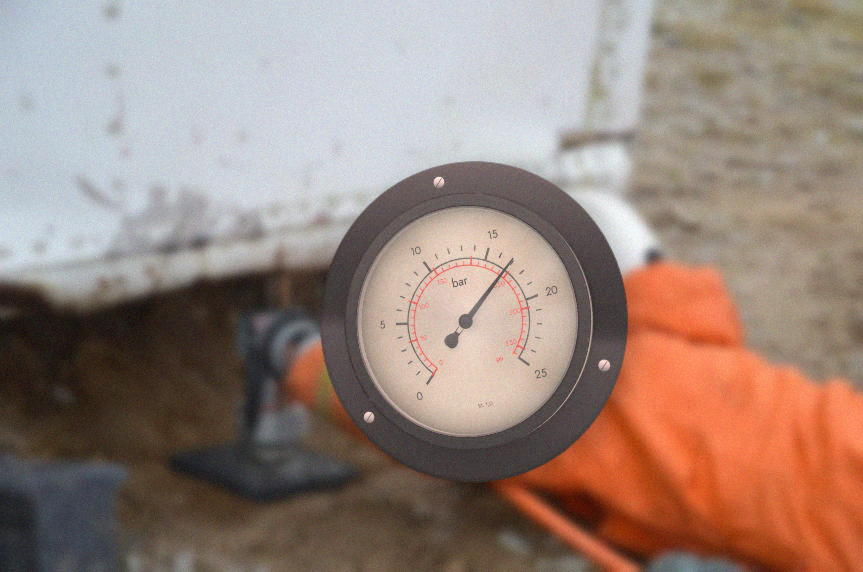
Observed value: 17; bar
